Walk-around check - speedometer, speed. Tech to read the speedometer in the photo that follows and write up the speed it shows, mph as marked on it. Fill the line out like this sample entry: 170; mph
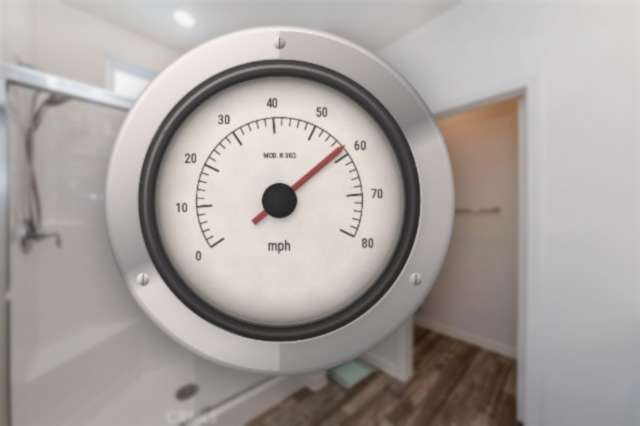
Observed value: 58; mph
